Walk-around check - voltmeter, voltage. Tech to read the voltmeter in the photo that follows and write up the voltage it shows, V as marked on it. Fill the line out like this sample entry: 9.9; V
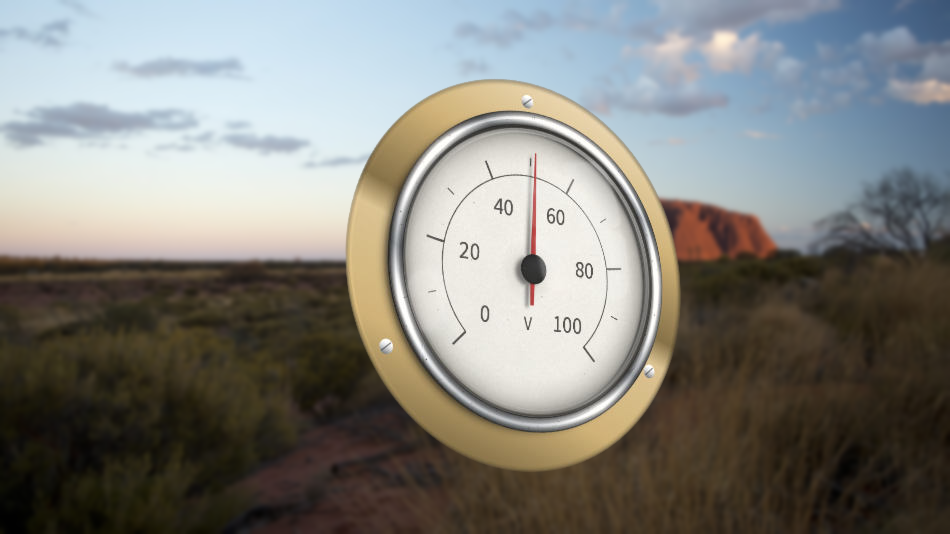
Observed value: 50; V
